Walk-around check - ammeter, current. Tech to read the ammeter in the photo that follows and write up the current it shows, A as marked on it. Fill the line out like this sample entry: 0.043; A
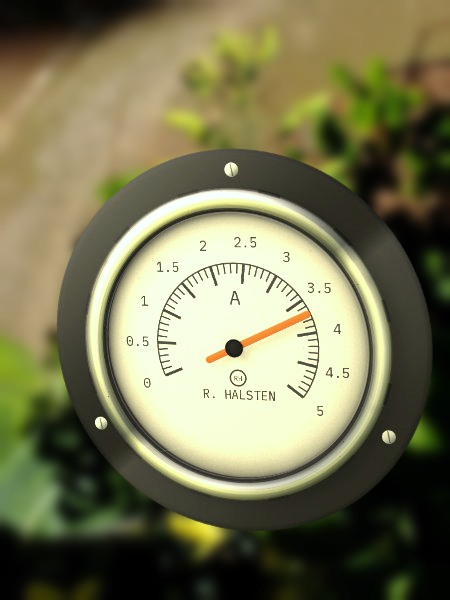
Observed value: 3.7; A
